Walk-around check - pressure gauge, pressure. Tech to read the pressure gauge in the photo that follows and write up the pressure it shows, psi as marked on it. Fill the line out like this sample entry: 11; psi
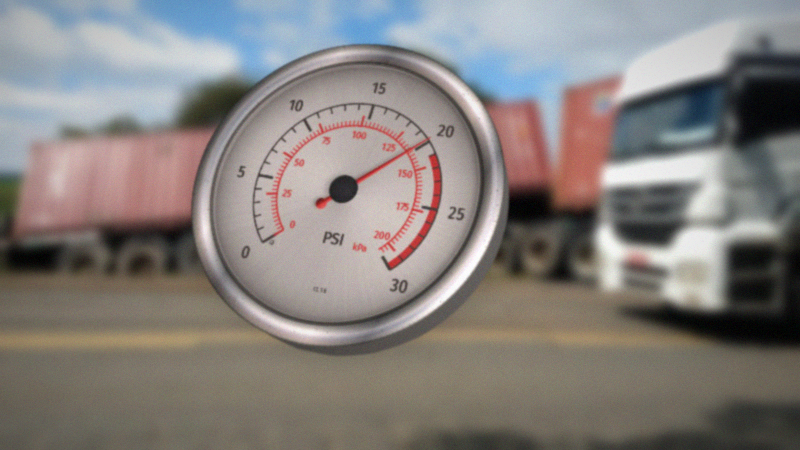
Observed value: 20; psi
